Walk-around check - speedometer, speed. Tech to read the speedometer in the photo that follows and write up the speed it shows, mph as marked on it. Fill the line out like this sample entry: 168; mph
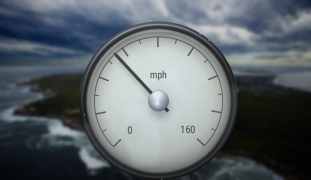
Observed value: 55; mph
